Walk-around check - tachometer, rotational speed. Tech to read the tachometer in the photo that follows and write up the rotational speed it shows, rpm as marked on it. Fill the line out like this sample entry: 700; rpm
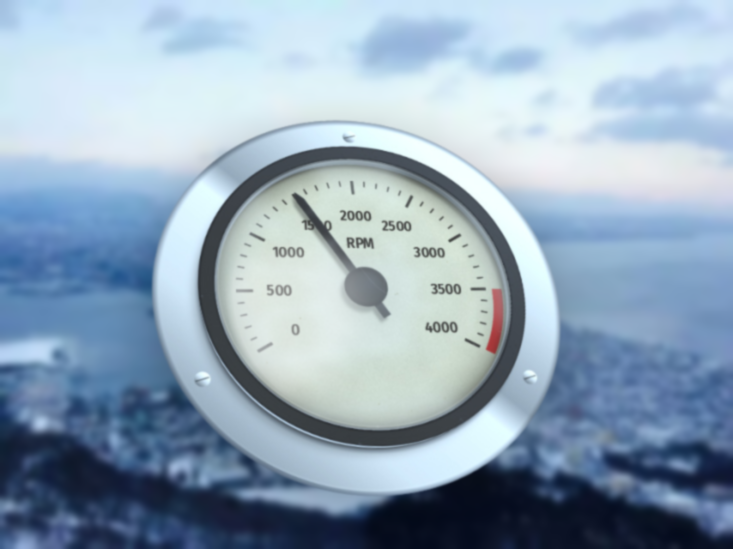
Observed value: 1500; rpm
